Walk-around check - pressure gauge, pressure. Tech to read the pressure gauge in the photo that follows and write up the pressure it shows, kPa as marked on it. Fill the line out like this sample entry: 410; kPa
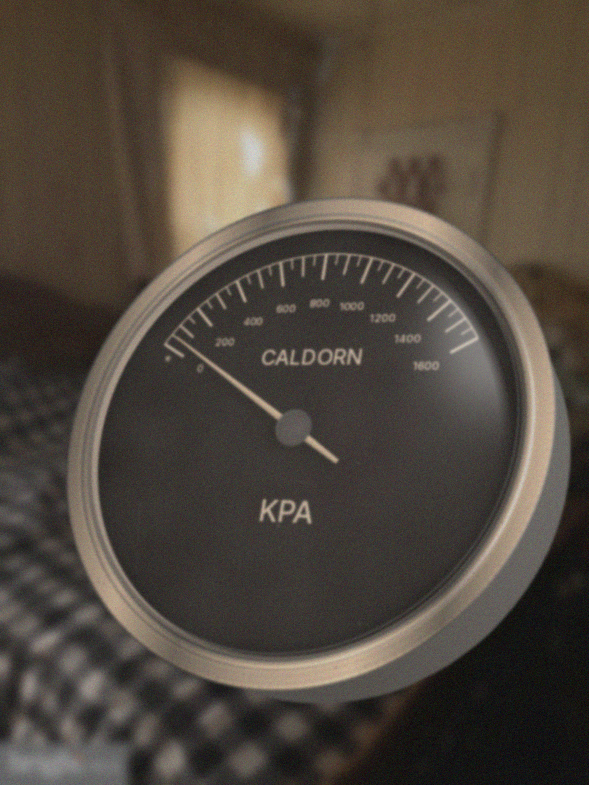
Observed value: 50; kPa
